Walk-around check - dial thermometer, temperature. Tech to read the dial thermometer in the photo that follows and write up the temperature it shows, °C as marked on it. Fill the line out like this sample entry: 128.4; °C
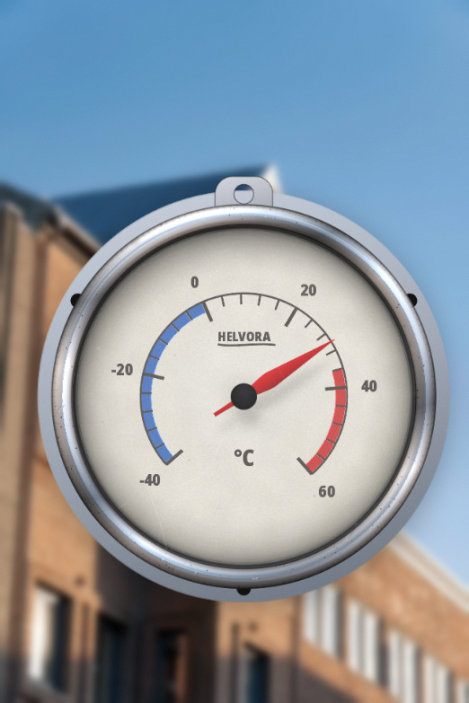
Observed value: 30; °C
